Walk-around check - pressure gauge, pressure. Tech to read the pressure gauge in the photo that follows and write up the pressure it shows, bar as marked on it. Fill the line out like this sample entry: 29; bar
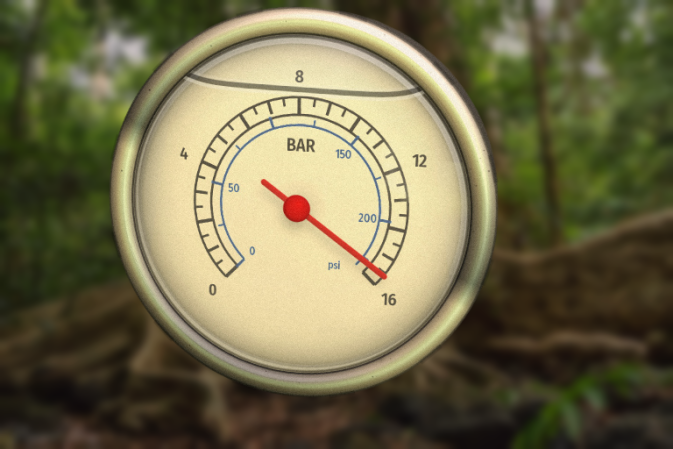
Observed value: 15.5; bar
